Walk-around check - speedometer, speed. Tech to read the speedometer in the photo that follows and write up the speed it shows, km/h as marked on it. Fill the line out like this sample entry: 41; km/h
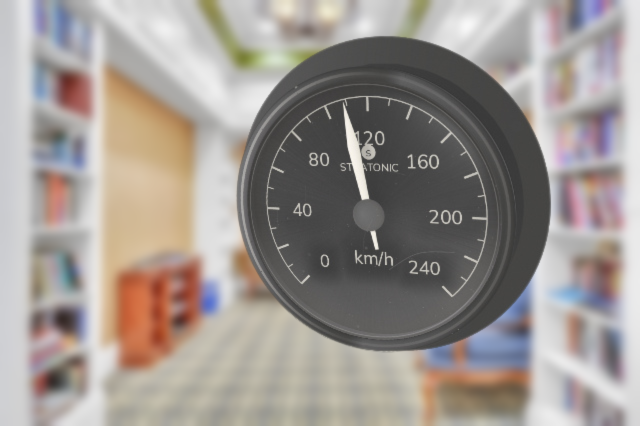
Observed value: 110; km/h
